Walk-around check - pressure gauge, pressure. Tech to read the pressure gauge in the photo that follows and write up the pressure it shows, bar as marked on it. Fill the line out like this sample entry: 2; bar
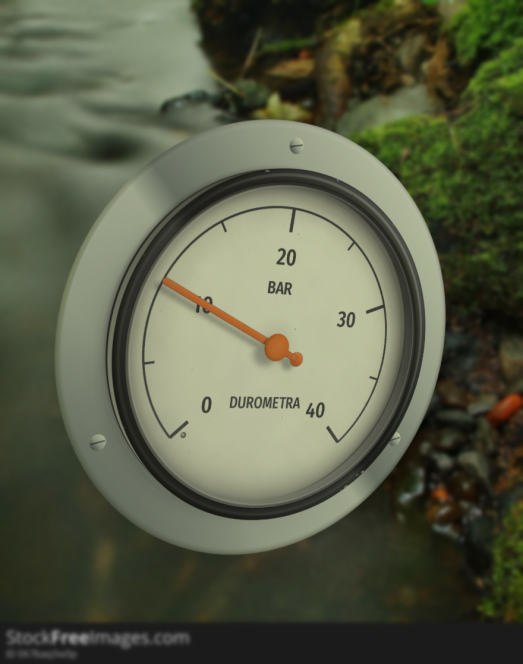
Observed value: 10; bar
